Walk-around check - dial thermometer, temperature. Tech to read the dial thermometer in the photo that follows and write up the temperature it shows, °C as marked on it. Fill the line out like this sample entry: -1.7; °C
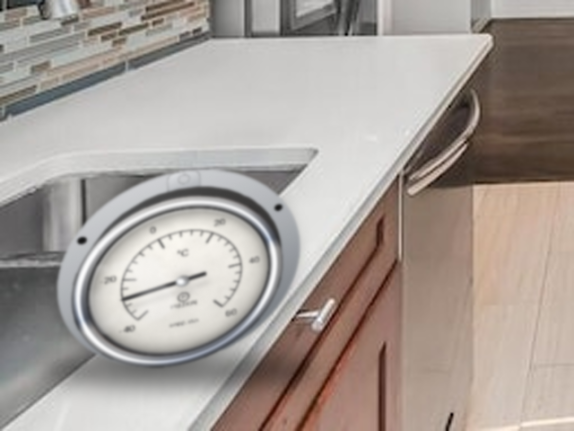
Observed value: -28; °C
